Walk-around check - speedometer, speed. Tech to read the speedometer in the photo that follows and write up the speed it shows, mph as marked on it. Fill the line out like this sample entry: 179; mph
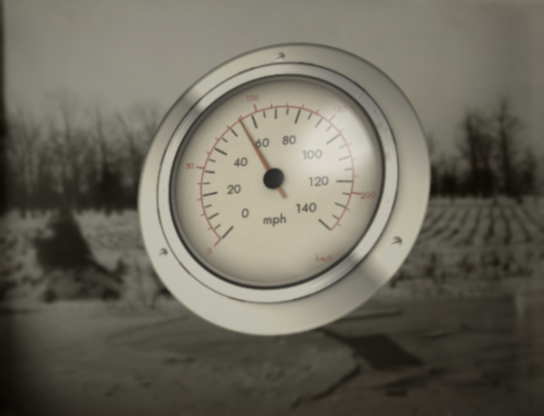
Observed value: 55; mph
